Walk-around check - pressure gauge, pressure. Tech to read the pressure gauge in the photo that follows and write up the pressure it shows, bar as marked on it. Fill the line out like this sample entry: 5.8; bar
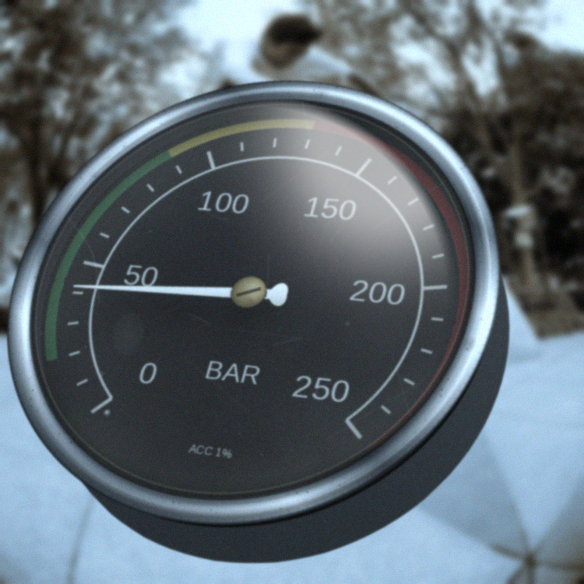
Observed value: 40; bar
